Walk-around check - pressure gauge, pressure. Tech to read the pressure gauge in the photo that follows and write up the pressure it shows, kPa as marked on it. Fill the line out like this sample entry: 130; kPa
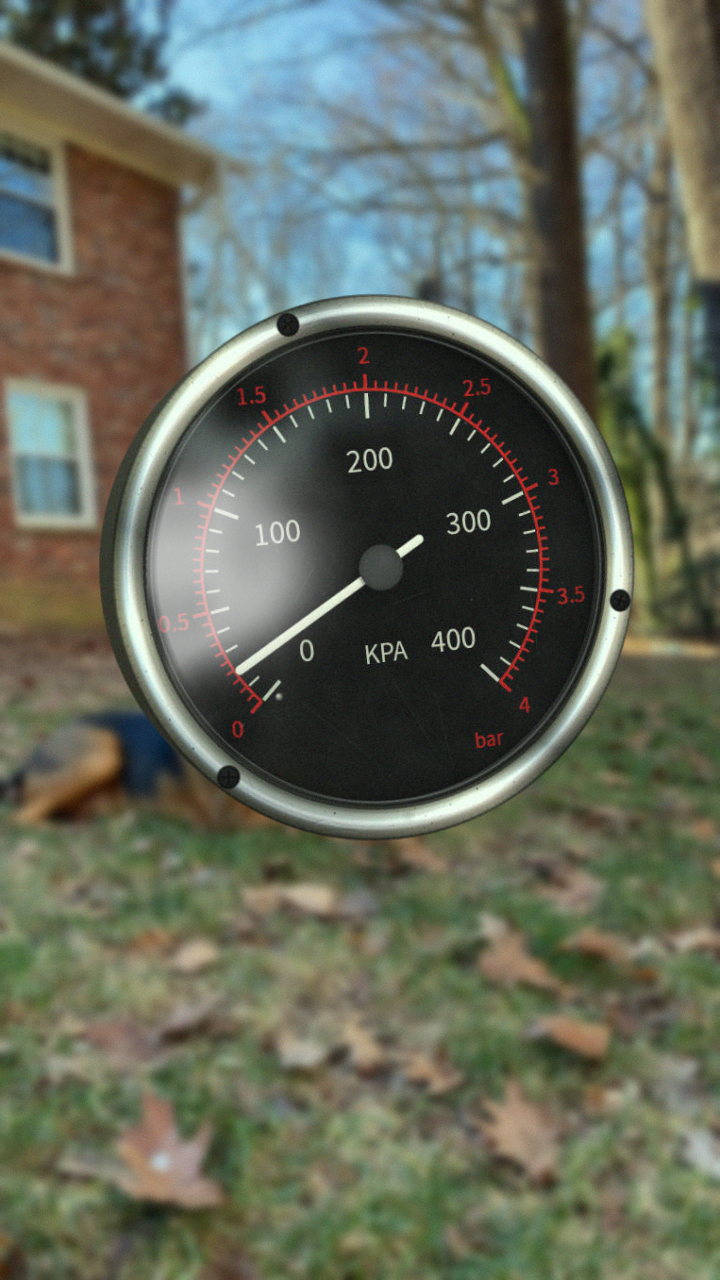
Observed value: 20; kPa
